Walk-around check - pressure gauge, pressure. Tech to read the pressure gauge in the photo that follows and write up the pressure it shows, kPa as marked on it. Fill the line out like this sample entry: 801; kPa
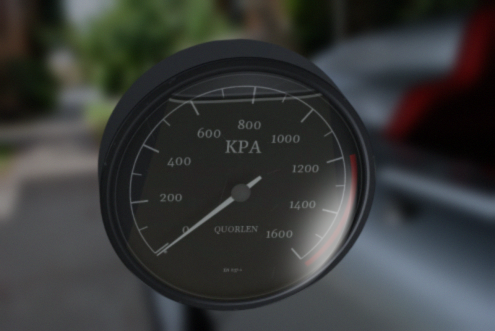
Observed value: 0; kPa
